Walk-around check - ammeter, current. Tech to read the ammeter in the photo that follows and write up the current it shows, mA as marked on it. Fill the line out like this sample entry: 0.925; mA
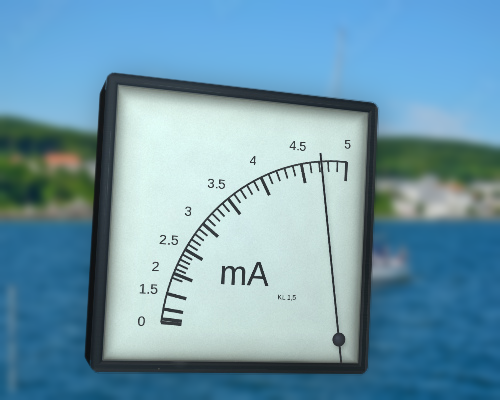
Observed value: 4.7; mA
